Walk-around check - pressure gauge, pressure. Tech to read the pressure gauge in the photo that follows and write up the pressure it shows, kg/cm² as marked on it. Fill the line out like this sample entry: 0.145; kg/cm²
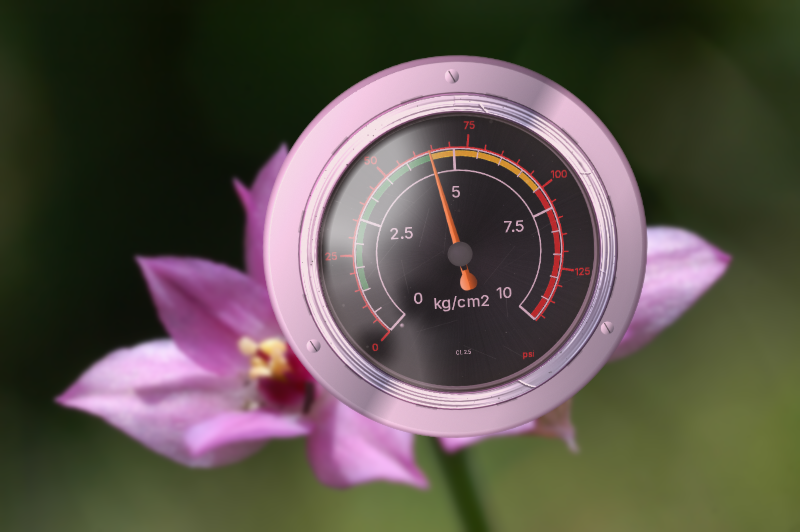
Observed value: 4.5; kg/cm²
